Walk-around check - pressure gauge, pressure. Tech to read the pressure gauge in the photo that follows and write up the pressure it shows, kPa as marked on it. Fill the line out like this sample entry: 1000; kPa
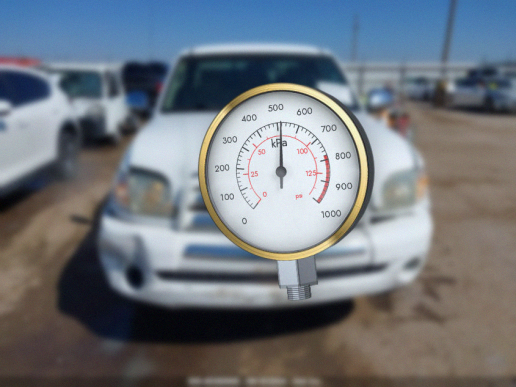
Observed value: 520; kPa
